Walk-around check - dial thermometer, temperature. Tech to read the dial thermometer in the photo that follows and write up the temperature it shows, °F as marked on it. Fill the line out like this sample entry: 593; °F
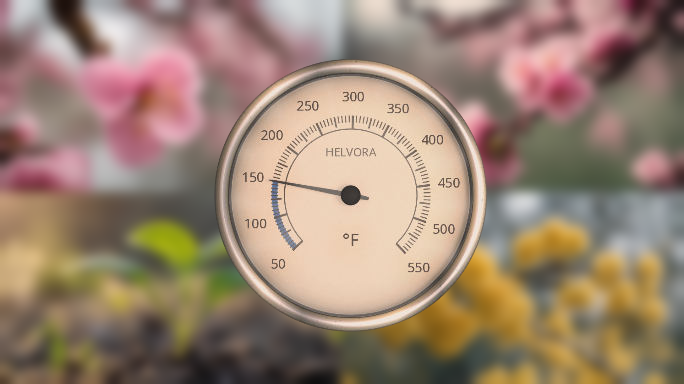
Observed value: 150; °F
